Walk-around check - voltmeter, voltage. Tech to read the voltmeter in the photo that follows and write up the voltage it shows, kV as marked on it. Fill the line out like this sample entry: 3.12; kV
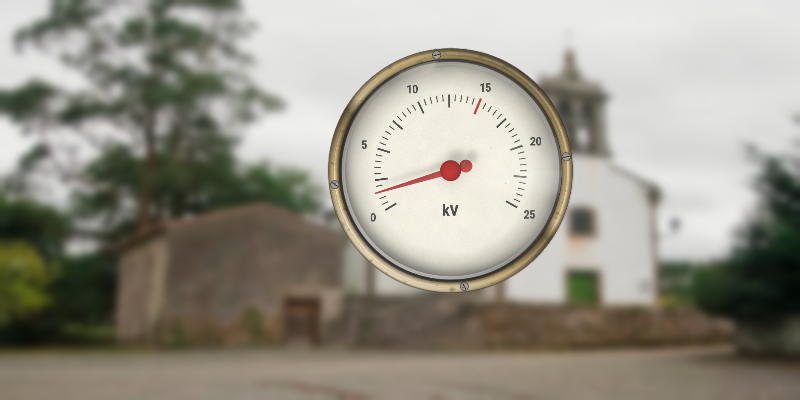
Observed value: 1.5; kV
